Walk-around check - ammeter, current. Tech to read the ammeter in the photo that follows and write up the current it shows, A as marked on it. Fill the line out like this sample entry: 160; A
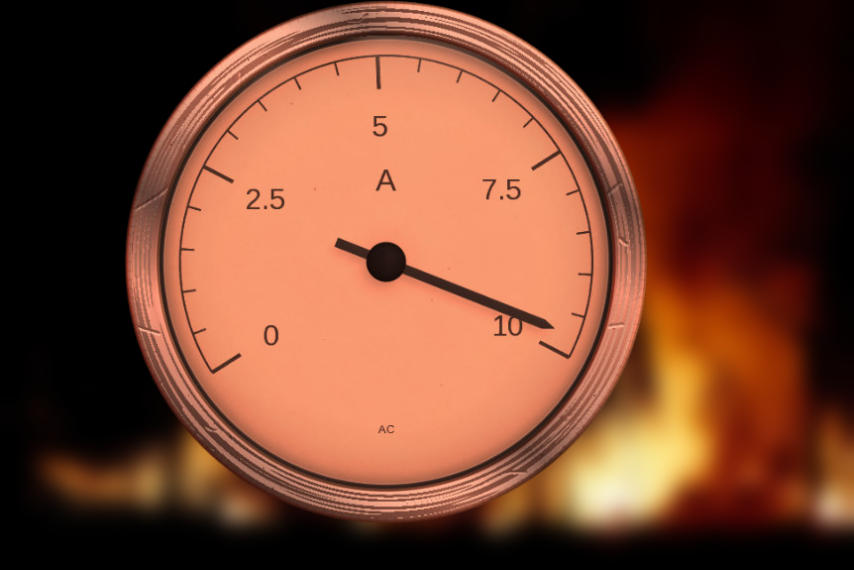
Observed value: 9.75; A
